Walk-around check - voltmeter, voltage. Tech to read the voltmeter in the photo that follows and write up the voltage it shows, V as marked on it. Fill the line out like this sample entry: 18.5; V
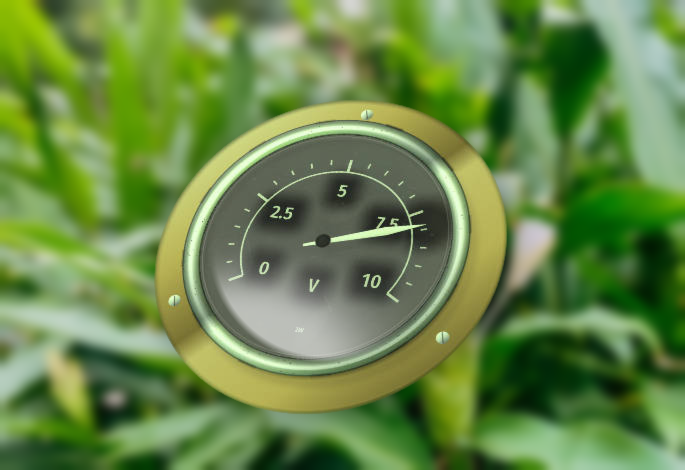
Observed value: 8; V
